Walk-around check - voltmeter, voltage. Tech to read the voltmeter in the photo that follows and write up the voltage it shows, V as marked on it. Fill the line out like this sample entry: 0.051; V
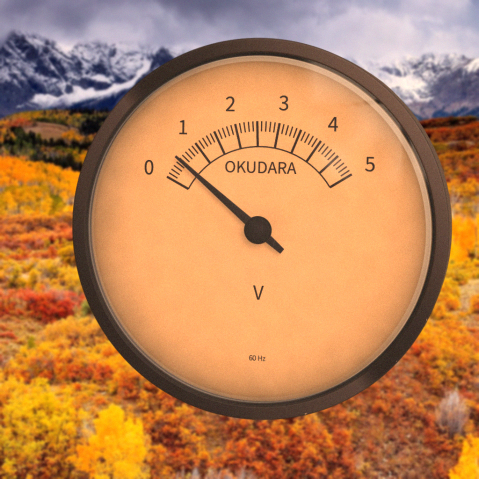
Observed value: 0.5; V
